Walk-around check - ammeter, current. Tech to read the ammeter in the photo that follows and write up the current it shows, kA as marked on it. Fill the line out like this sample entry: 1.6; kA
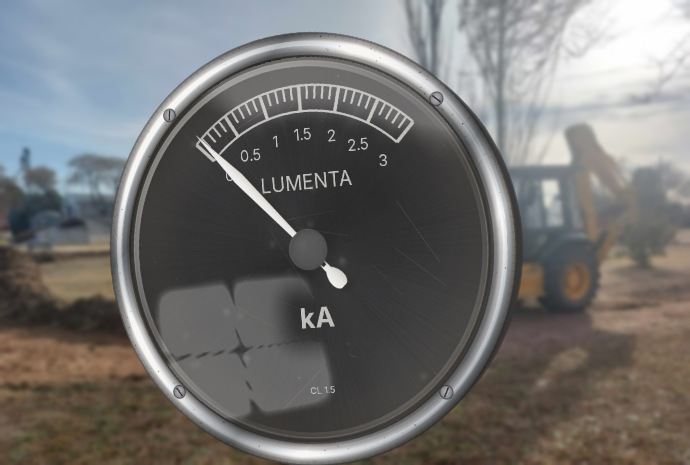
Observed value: 0.1; kA
